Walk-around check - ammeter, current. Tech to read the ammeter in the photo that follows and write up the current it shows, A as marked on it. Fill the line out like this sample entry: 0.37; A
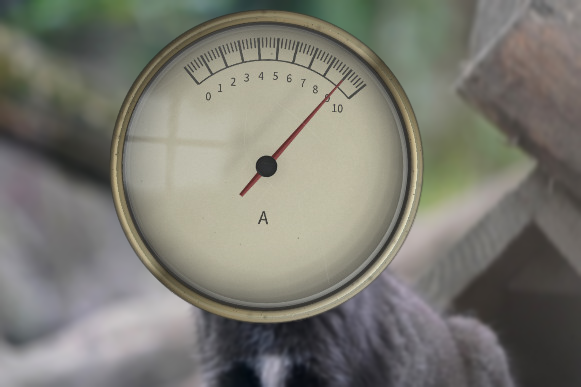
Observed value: 9; A
